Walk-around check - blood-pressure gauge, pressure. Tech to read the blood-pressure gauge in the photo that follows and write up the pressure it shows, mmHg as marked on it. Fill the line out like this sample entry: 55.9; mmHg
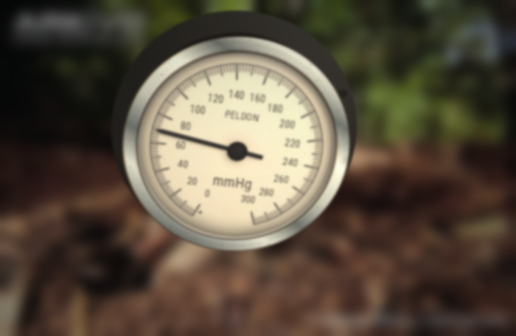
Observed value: 70; mmHg
